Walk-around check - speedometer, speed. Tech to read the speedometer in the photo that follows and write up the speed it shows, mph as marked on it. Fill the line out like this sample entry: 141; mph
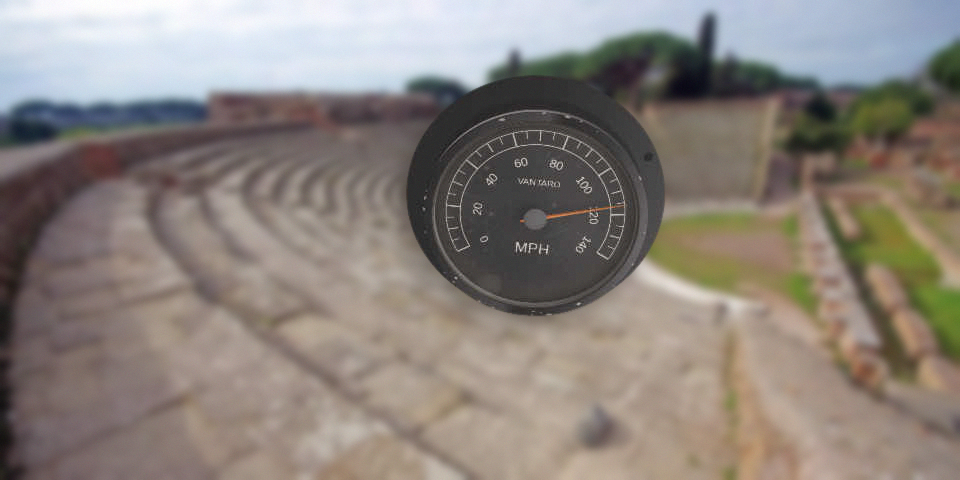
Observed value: 115; mph
